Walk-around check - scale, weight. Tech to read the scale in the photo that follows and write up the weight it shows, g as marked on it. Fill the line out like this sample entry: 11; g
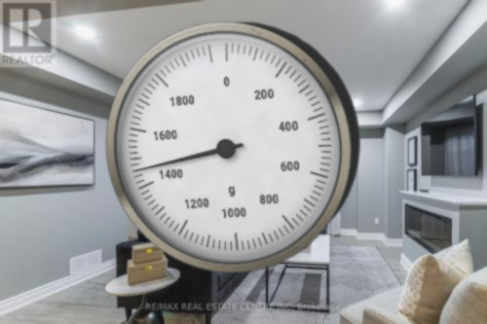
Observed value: 1460; g
